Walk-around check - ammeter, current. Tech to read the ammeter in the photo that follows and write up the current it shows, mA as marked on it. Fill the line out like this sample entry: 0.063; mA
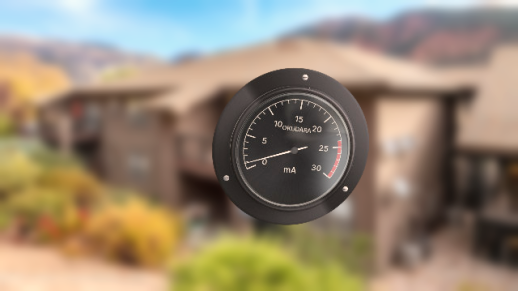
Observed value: 1; mA
